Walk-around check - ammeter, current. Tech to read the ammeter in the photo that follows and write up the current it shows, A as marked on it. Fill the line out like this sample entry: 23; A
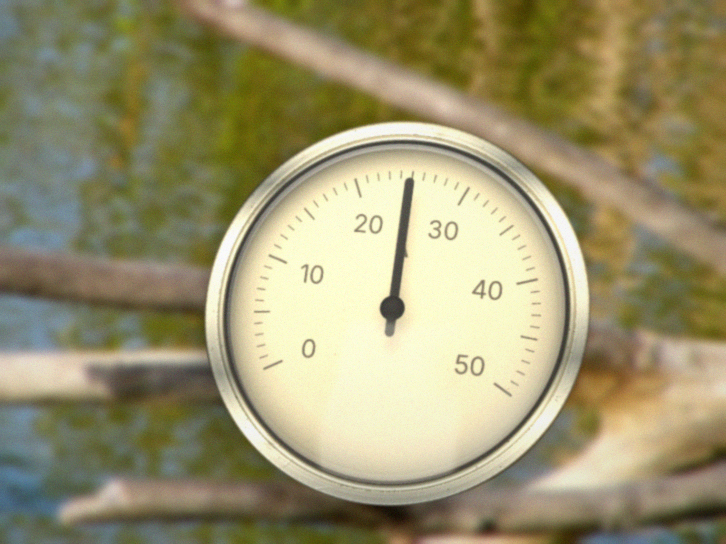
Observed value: 25; A
